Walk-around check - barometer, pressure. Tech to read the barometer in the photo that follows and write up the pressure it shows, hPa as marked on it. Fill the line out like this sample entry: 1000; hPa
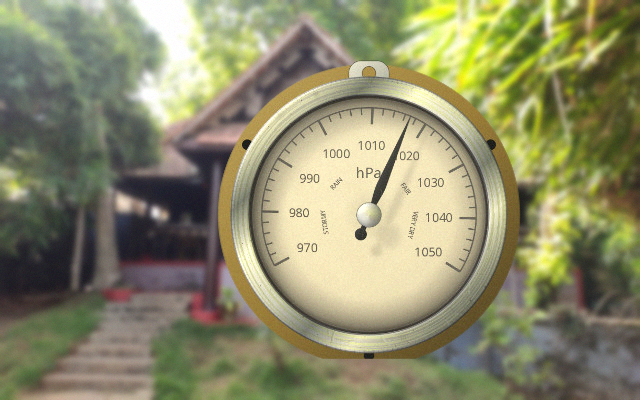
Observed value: 1017; hPa
